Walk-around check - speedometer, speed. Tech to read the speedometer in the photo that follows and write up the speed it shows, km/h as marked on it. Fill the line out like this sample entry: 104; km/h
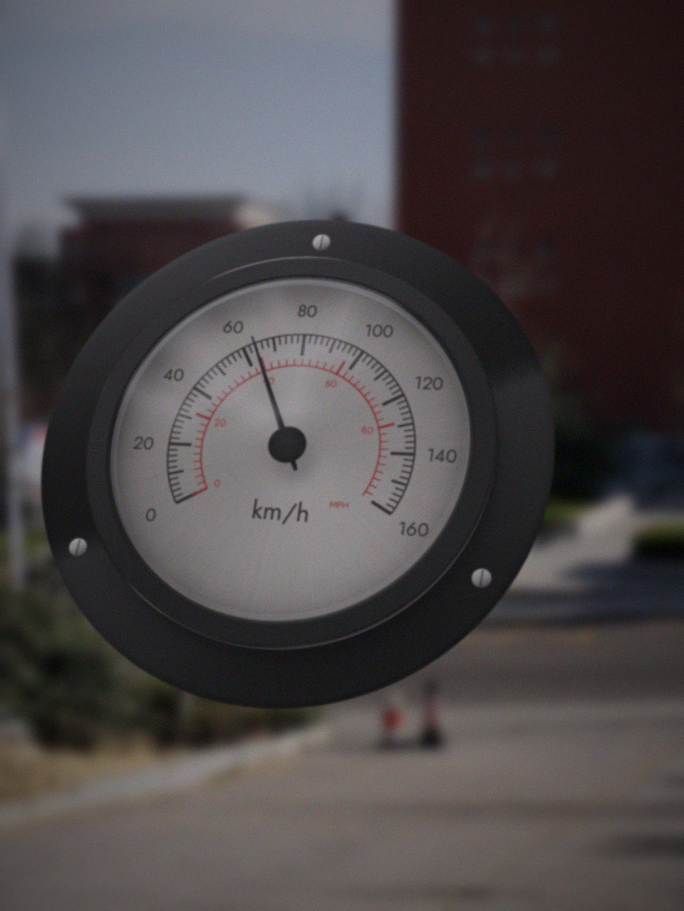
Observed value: 64; km/h
